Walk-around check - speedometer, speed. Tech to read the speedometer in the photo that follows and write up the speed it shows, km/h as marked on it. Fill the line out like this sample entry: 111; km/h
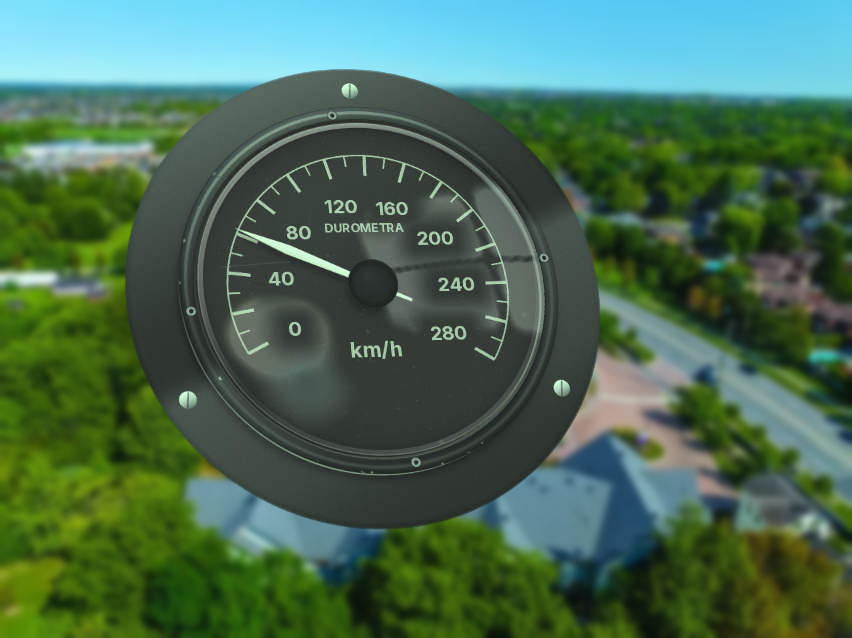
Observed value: 60; km/h
